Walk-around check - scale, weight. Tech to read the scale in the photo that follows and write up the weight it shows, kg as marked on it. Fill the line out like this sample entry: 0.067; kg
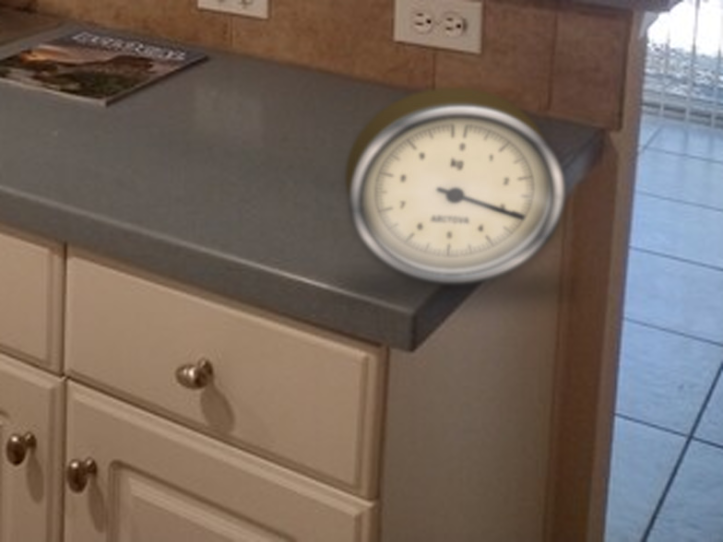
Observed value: 3; kg
